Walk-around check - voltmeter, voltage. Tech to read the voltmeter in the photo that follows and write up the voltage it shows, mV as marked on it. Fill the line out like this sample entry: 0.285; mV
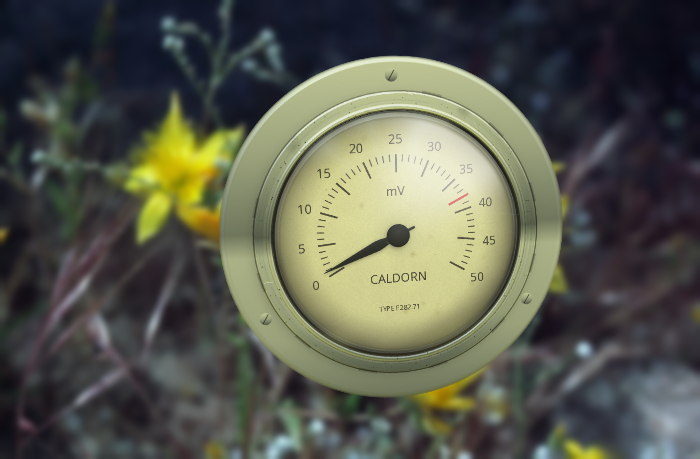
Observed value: 1; mV
